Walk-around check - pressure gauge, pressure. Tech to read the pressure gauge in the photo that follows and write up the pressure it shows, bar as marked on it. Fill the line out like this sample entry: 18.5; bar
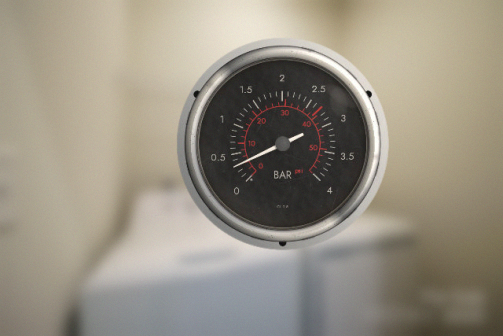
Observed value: 0.3; bar
